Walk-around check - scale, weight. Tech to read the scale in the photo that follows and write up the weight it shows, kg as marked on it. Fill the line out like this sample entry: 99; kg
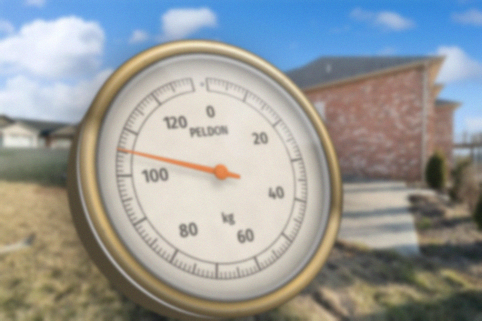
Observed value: 105; kg
